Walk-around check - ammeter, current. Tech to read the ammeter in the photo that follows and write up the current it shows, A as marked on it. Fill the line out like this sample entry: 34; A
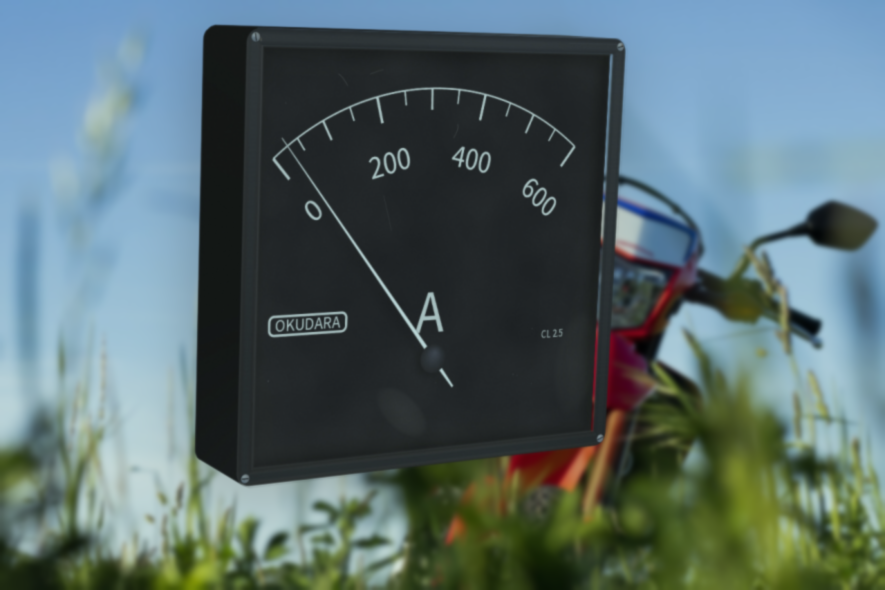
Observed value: 25; A
